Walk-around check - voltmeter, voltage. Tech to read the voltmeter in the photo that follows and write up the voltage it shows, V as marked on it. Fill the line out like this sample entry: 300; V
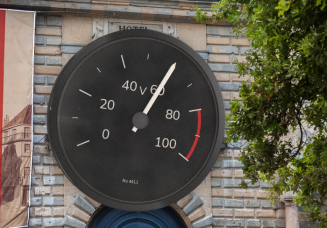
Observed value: 60; V
